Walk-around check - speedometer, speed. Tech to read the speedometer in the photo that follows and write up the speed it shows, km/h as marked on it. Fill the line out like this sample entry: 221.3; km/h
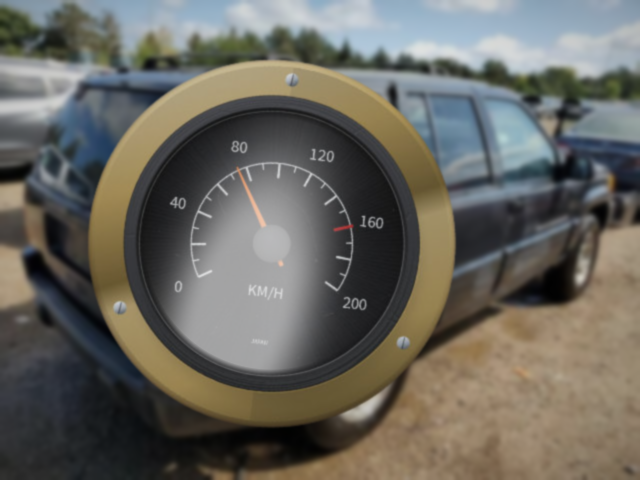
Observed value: 75; km/h
